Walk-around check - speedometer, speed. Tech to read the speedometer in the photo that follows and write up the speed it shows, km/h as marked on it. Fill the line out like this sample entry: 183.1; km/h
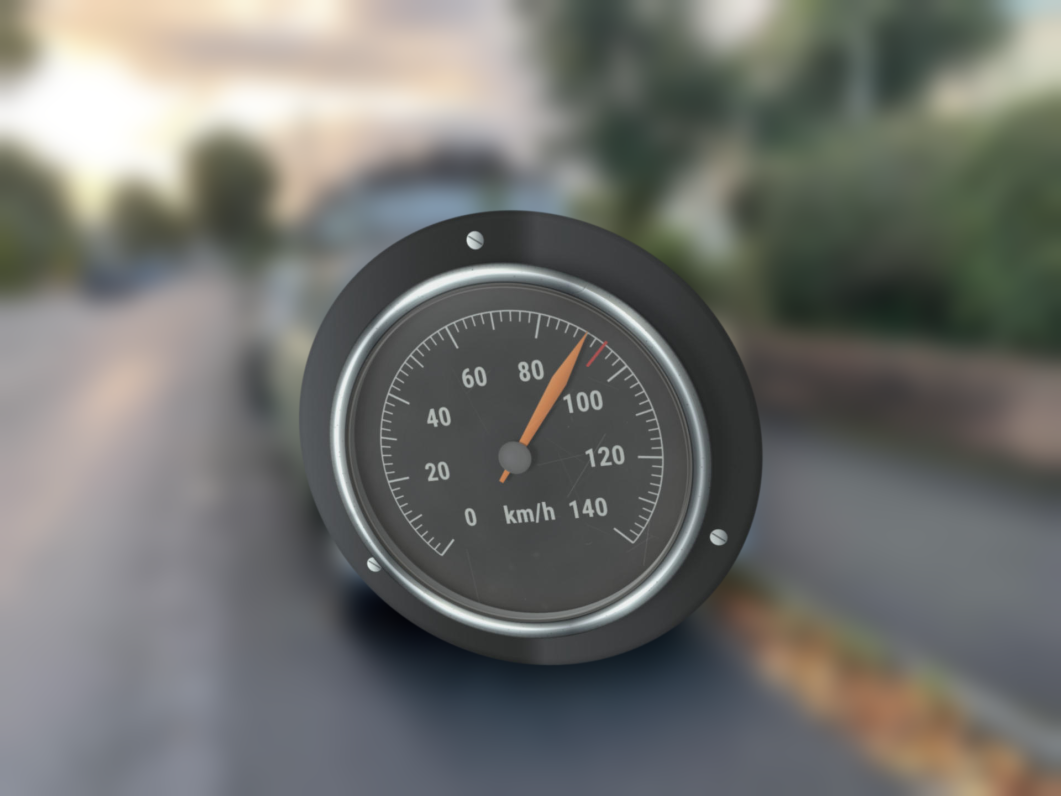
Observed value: 90; km/h
